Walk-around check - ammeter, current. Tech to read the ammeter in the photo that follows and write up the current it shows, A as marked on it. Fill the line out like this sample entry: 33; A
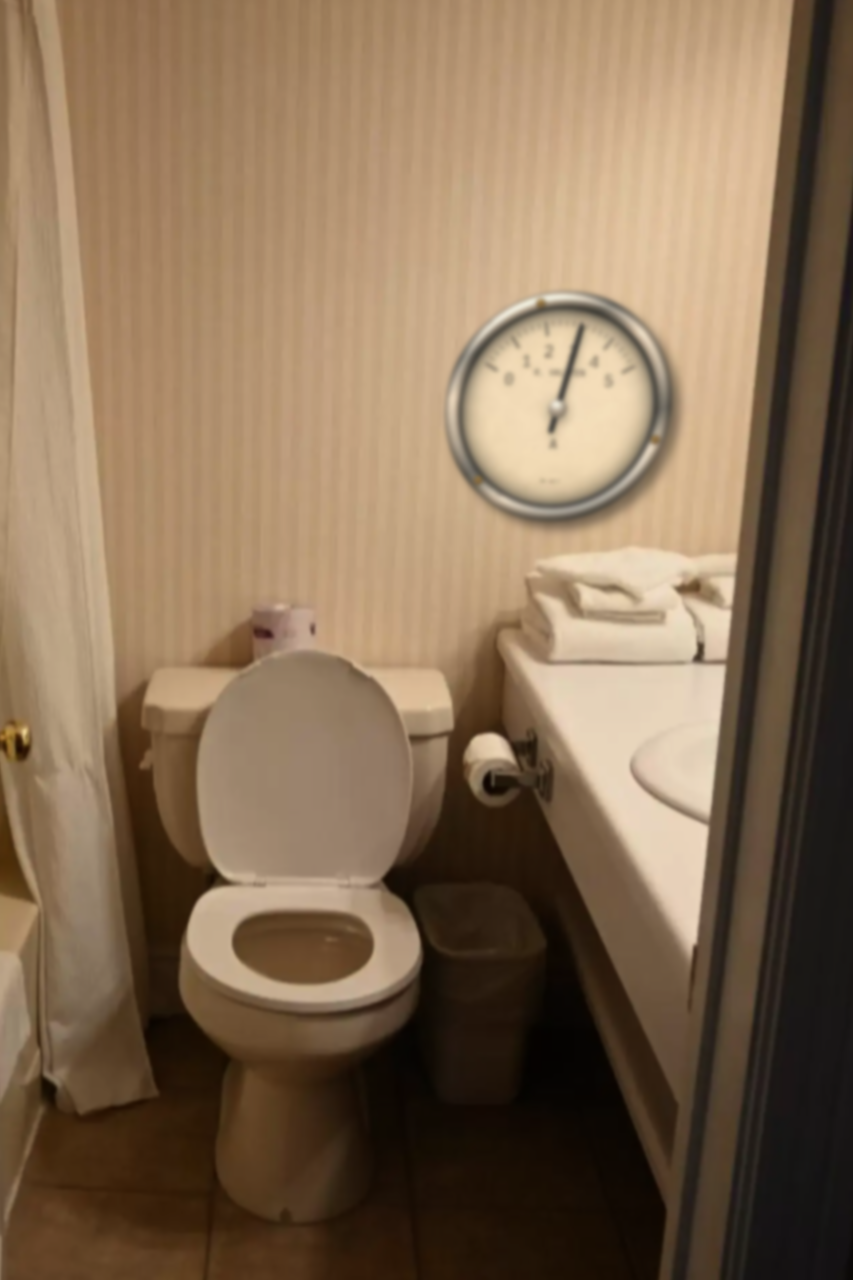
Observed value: 3; A
